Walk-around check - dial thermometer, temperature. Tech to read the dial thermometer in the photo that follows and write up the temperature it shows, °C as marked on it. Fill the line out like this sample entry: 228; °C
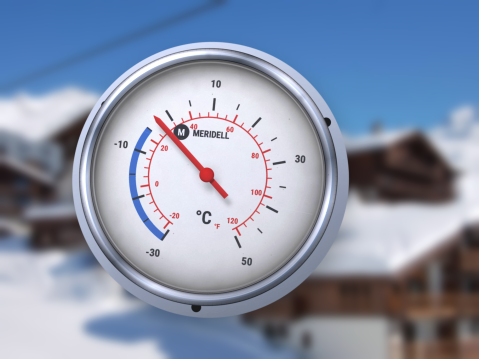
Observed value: -2.5; °C
